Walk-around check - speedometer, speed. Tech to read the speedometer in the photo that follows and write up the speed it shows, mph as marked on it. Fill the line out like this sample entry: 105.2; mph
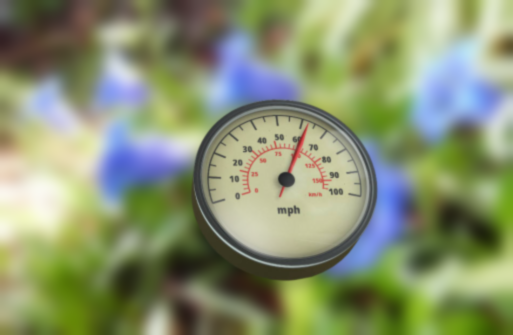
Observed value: 62.5; mph
